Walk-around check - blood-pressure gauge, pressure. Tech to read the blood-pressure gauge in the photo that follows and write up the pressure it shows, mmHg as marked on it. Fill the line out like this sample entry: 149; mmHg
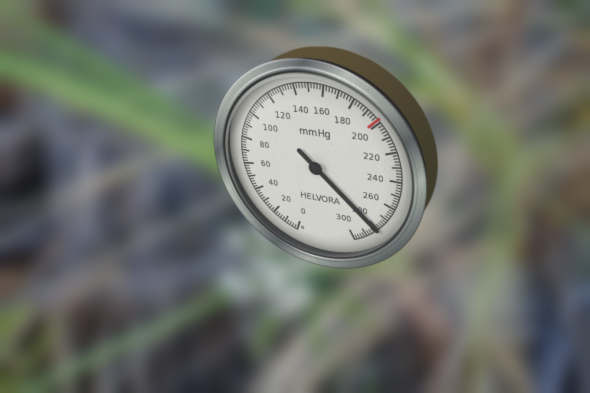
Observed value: 280; mmHg
